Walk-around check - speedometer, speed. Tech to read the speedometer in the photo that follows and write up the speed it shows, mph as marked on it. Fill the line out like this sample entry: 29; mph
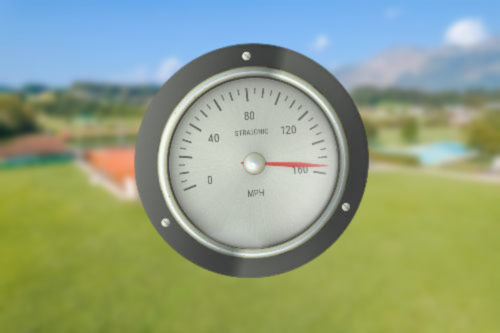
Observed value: 155; mph
